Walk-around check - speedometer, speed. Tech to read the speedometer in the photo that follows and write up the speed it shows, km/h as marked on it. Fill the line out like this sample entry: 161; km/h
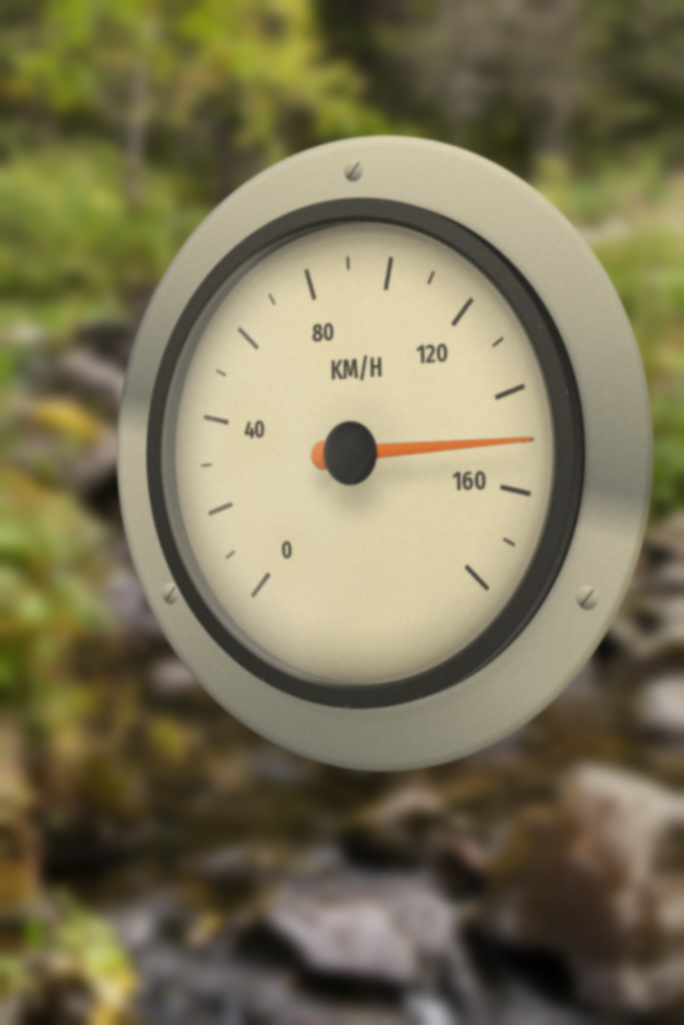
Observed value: 150; km/h
